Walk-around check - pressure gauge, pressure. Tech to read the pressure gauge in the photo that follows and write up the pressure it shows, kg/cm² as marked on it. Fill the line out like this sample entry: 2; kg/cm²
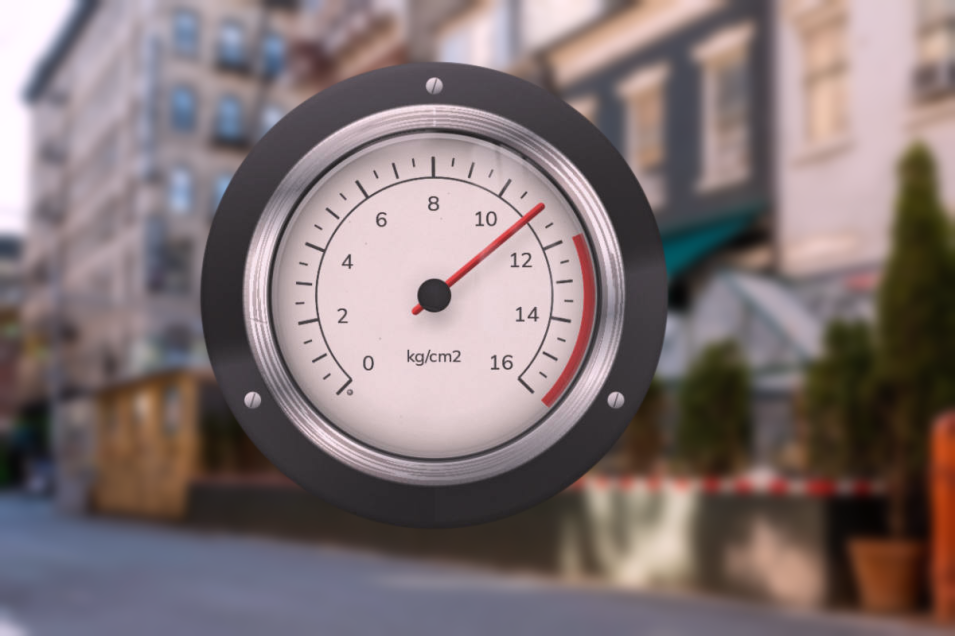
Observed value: 11; kg/cm²
